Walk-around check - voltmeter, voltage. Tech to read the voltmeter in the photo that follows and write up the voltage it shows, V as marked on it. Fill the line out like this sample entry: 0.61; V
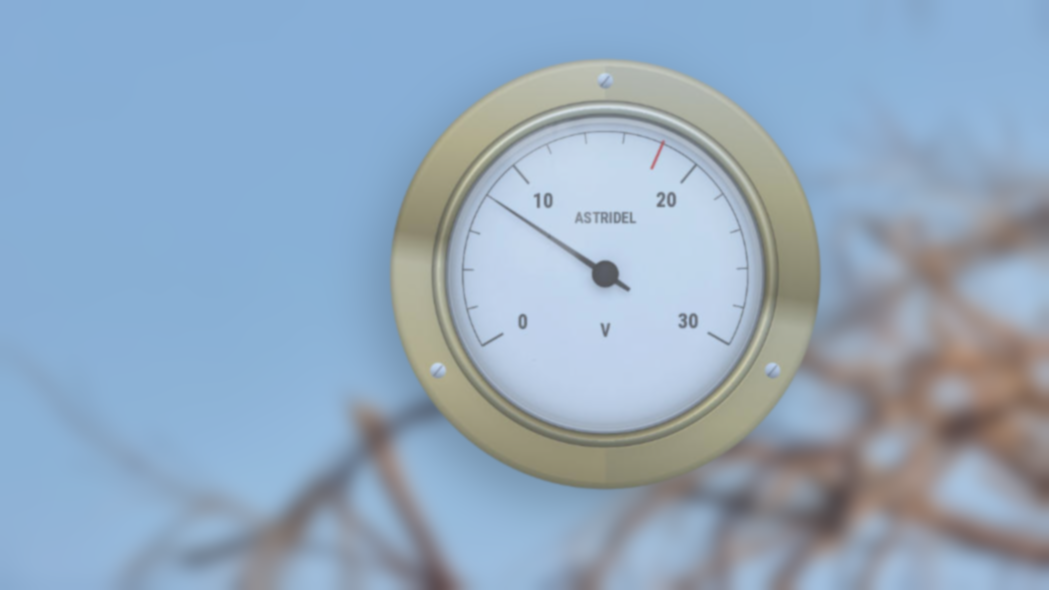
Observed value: 8; V
